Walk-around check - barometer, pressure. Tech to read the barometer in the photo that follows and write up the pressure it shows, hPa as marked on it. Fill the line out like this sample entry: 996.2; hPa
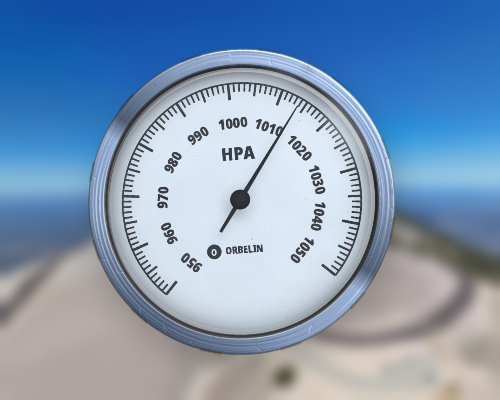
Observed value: 1014; hPa
